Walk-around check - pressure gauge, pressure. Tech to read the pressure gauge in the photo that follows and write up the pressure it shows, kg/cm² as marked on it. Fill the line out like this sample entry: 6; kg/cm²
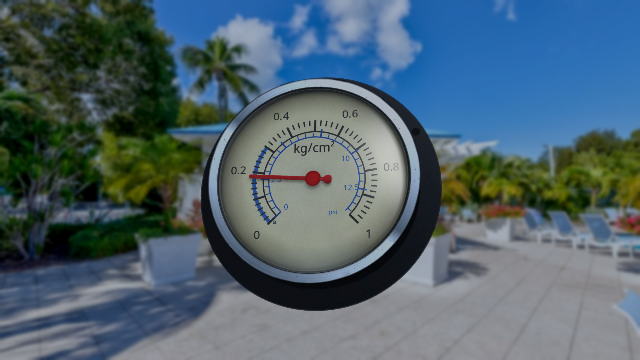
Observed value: 0.18; kg/cm²
